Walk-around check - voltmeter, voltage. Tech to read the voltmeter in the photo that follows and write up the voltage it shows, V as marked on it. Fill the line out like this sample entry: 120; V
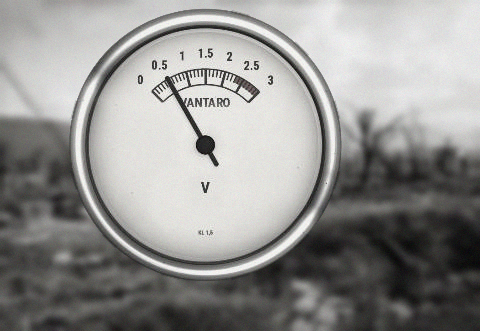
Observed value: 0.5; V
